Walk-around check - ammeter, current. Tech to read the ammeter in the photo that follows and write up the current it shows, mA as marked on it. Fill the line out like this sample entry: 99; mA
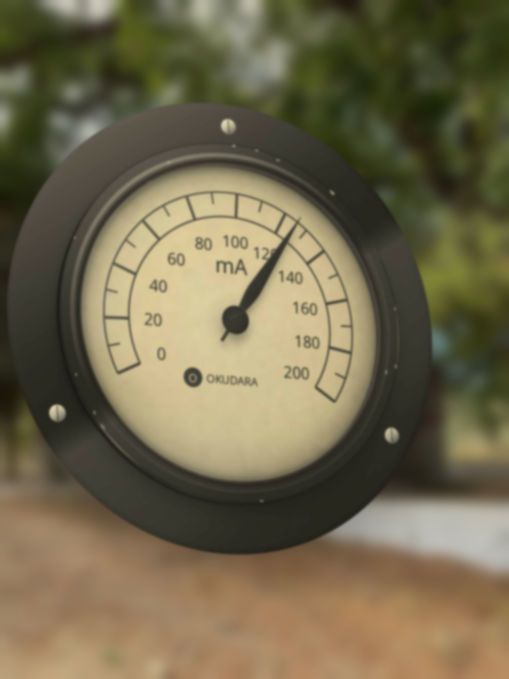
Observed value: 125; mA
